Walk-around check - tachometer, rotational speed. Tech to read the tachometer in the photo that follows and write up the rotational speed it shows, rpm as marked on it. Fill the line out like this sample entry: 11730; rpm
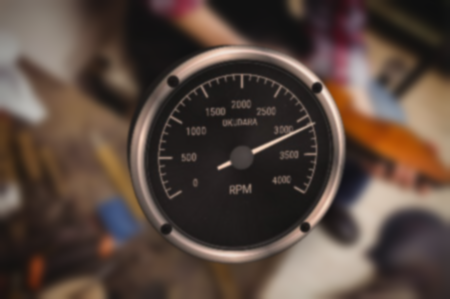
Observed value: 3100; rpm
